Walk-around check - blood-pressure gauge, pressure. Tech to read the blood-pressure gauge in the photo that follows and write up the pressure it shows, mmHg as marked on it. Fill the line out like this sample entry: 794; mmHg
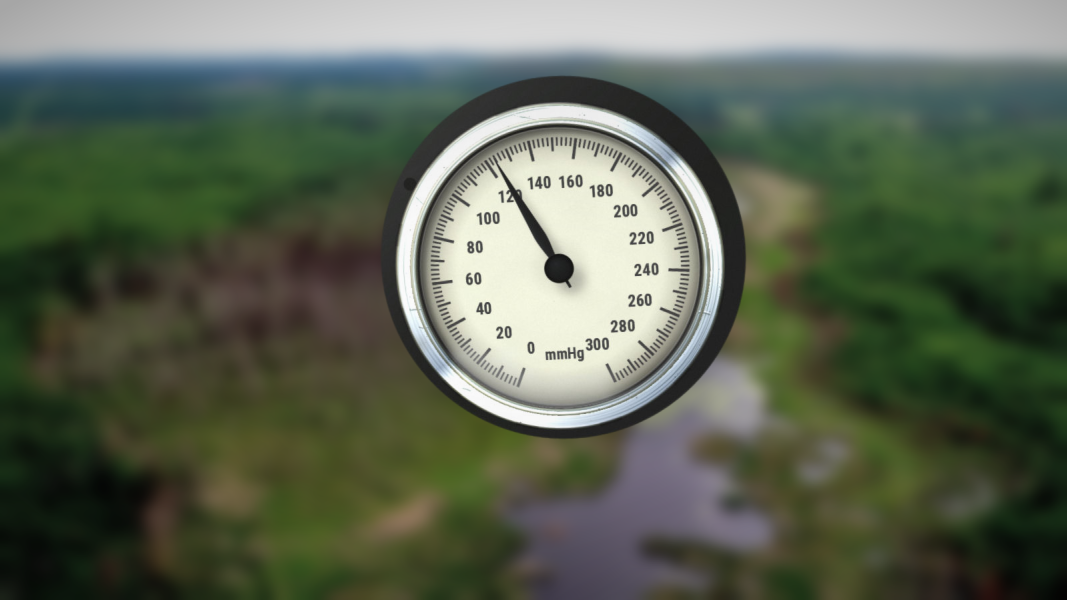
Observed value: 124; mmHg
